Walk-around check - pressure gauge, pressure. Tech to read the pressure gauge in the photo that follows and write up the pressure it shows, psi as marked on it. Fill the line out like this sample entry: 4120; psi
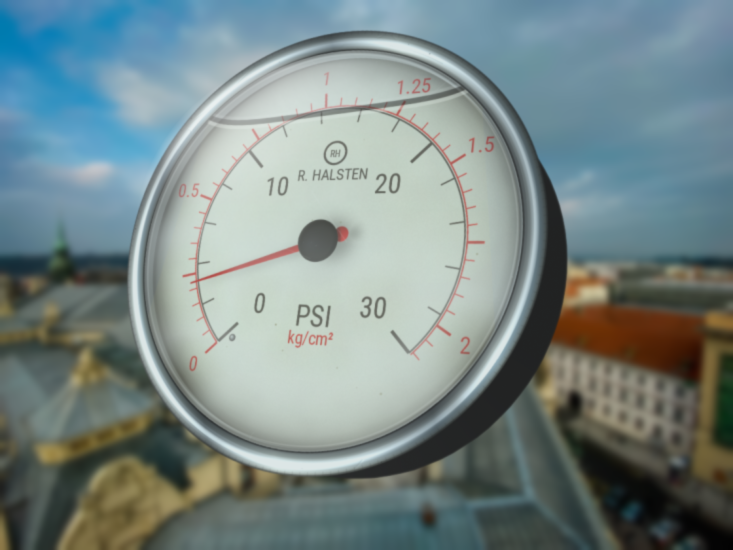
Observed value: 3; psi
